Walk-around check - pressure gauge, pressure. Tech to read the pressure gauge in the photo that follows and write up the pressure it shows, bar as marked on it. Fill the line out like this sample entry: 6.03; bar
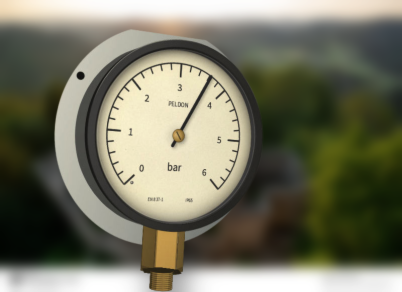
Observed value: 3.6; bar
